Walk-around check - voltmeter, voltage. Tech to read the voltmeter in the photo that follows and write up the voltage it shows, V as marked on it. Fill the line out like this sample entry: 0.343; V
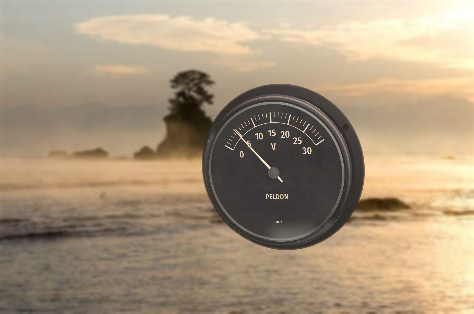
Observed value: 5; V
